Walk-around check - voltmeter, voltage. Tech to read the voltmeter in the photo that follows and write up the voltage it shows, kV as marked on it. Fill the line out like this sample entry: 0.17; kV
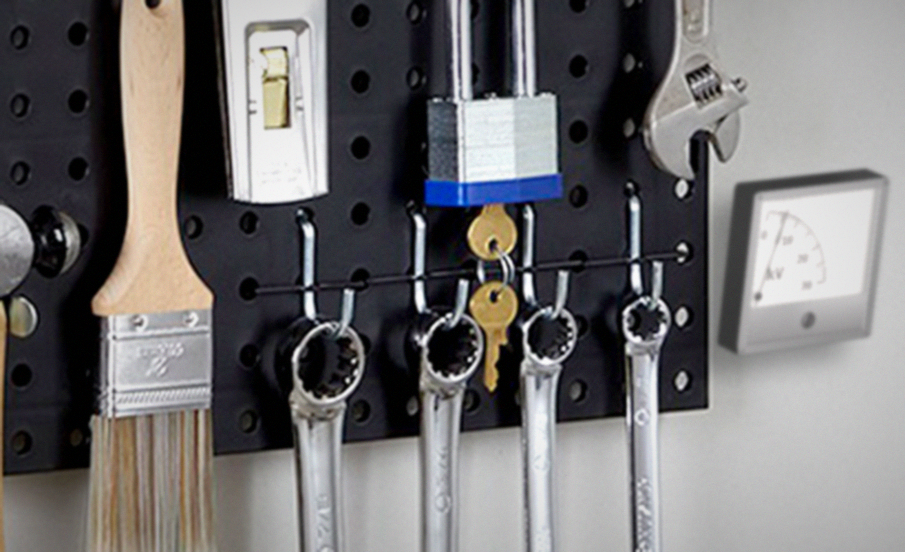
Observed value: 5; kV
